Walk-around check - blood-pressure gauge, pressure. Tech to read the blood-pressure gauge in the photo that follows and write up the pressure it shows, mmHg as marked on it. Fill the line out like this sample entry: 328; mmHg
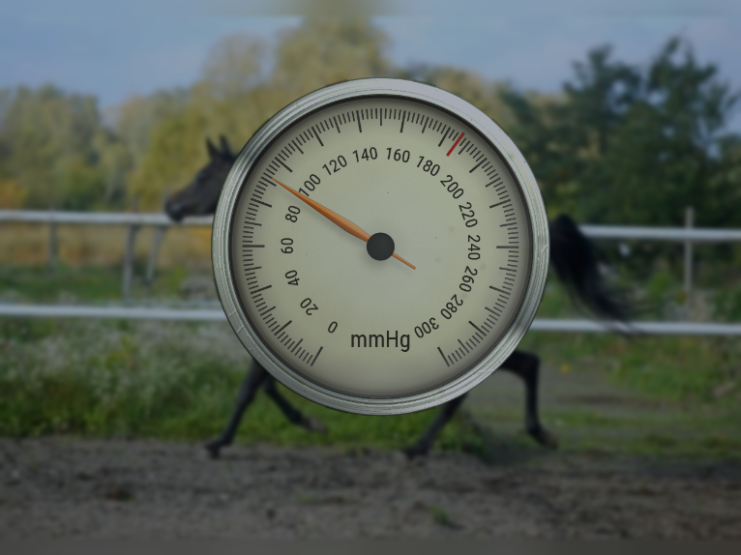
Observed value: 92; mmHg
